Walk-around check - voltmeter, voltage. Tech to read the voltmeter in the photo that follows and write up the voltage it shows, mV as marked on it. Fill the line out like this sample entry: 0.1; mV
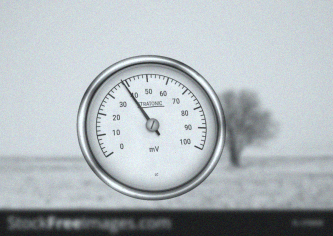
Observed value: 38; mV
